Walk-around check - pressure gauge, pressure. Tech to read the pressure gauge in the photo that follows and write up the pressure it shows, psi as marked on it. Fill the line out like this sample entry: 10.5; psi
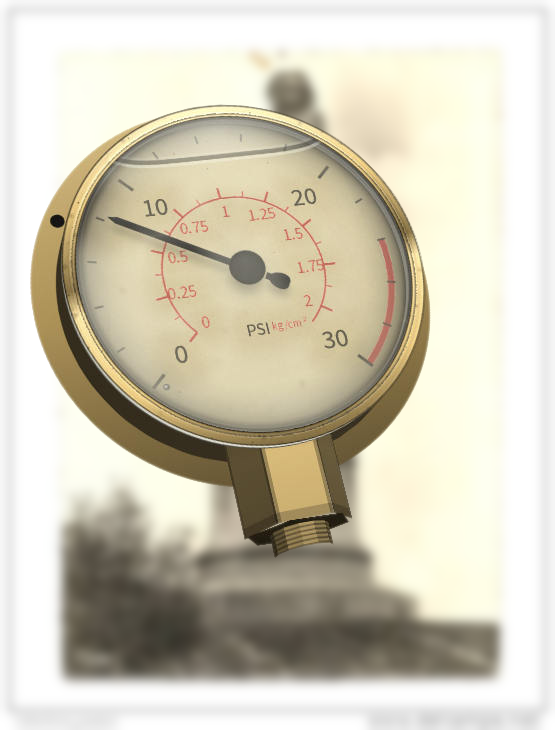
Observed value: 8; psi
